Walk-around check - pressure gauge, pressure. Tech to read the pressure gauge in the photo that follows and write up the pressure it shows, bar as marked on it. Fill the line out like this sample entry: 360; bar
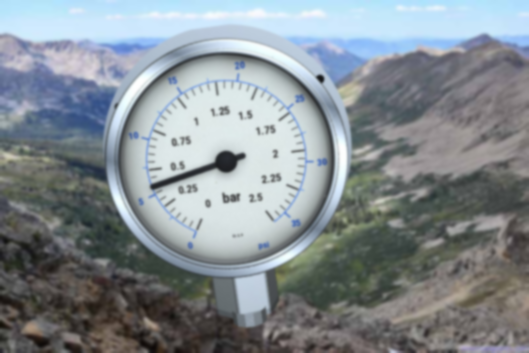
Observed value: 0.4; bar
